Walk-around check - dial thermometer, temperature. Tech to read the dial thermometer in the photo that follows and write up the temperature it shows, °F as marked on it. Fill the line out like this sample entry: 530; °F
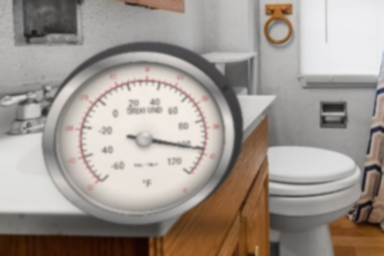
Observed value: 100; °F
